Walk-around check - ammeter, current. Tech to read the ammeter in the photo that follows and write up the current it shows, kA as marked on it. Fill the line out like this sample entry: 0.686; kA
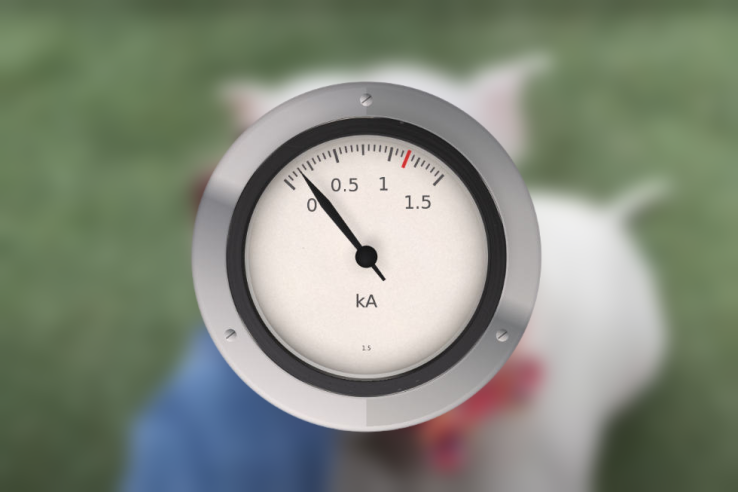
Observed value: 0.15; kA
